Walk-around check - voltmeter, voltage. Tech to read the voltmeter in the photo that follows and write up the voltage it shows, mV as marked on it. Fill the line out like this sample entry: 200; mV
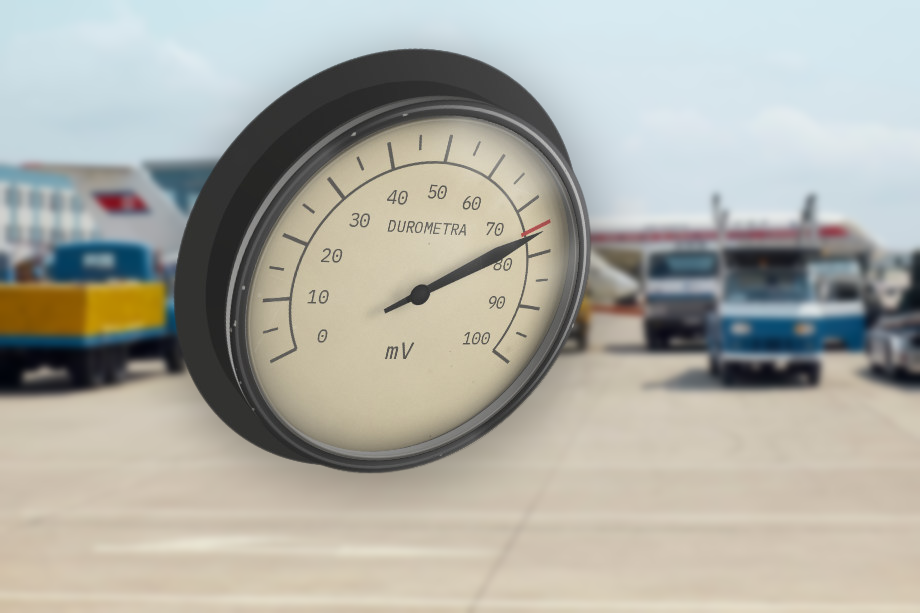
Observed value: 75; mV
